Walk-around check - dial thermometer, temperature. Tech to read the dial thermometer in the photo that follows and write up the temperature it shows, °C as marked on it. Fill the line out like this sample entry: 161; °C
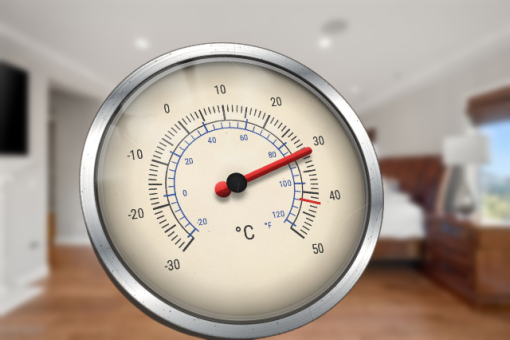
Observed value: 31; °C
